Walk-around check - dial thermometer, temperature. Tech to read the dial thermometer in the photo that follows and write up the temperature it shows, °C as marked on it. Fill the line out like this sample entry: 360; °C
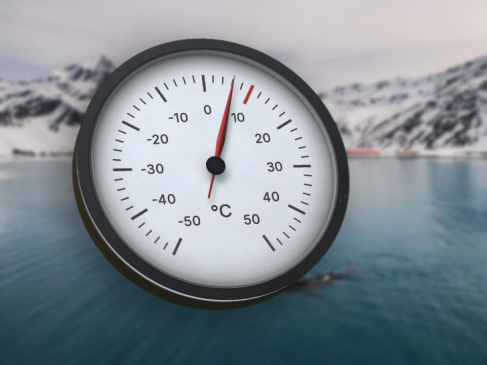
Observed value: 6; °C
